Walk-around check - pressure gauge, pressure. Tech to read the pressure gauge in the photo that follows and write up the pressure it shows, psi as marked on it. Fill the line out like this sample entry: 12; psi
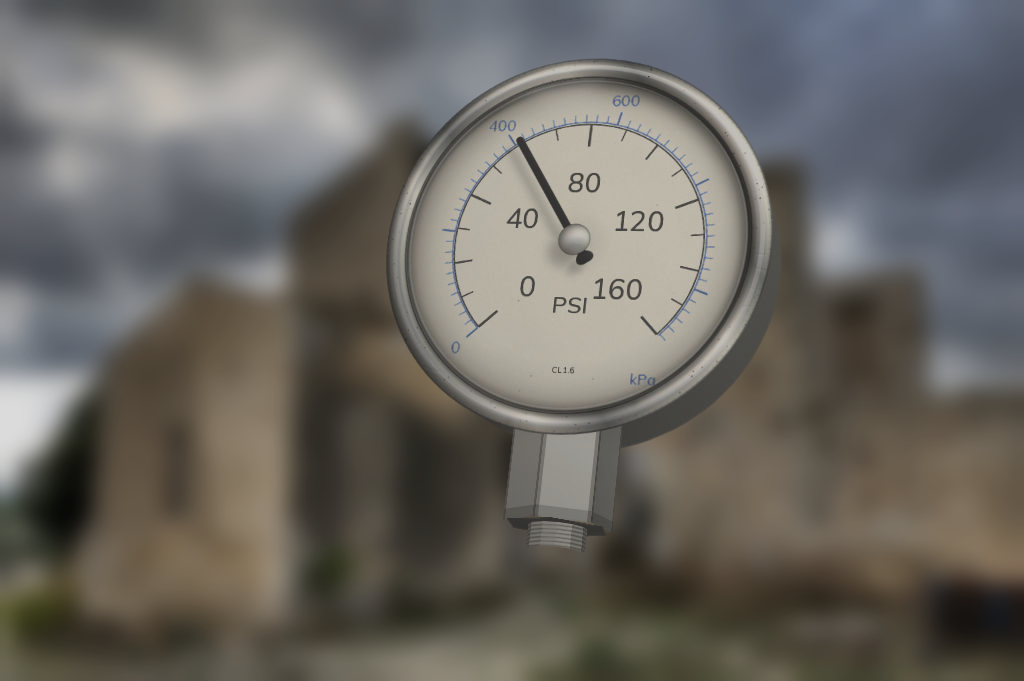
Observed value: 60; psi
